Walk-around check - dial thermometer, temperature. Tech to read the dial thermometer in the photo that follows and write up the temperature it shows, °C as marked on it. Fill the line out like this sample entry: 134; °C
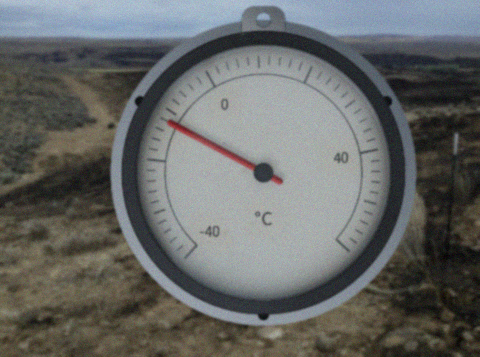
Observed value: -12; °C
